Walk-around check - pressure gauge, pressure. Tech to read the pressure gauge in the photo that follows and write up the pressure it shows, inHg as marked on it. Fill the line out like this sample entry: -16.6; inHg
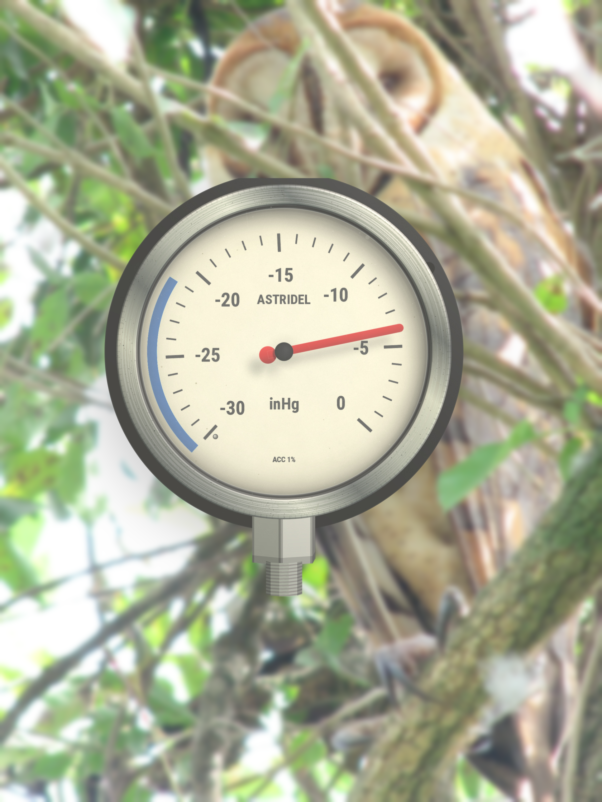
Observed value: -6; inHg
